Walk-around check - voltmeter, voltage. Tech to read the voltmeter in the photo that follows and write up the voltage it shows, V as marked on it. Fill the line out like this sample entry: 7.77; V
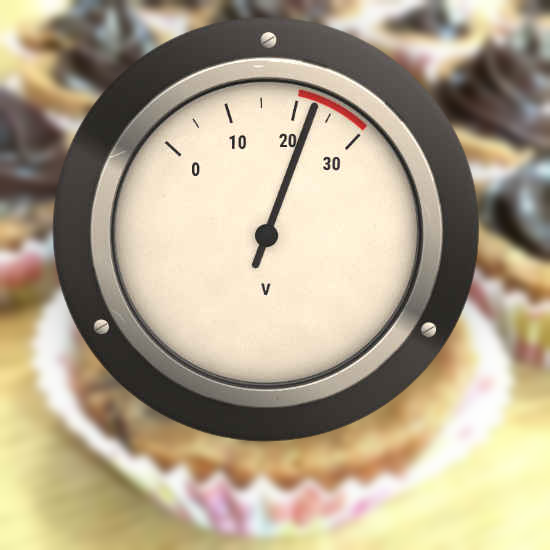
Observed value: 22.5; V
